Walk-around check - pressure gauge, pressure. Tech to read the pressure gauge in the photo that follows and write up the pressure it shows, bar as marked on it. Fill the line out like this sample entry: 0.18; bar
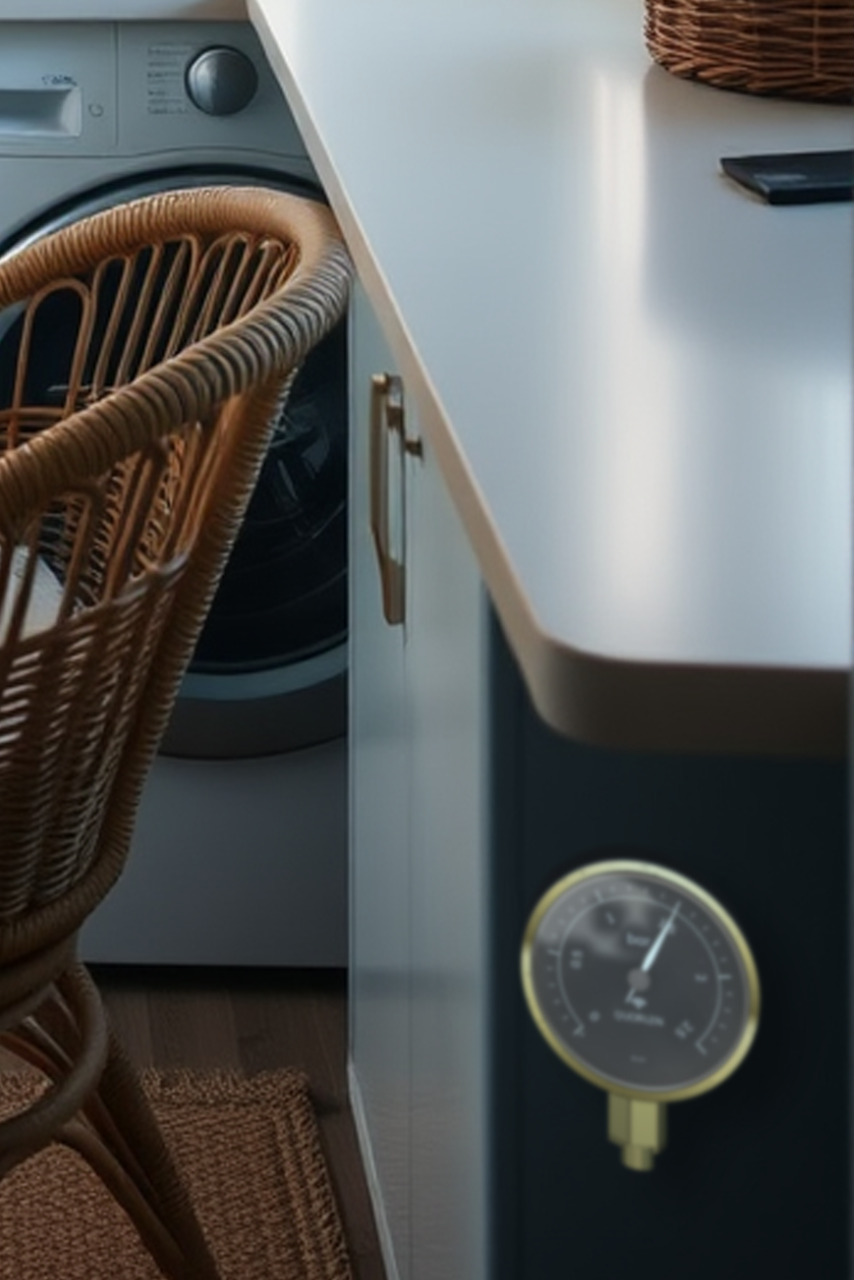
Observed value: 1.5; bar
